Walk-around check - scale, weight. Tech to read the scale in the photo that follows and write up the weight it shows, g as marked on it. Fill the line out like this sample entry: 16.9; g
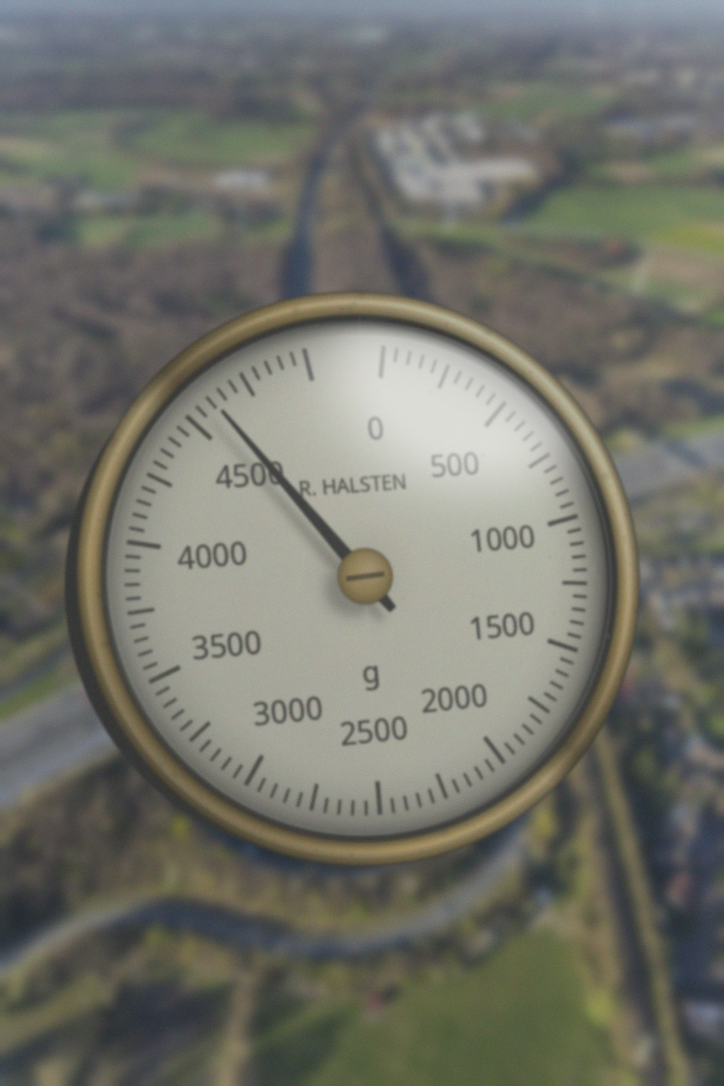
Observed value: 4600; g
